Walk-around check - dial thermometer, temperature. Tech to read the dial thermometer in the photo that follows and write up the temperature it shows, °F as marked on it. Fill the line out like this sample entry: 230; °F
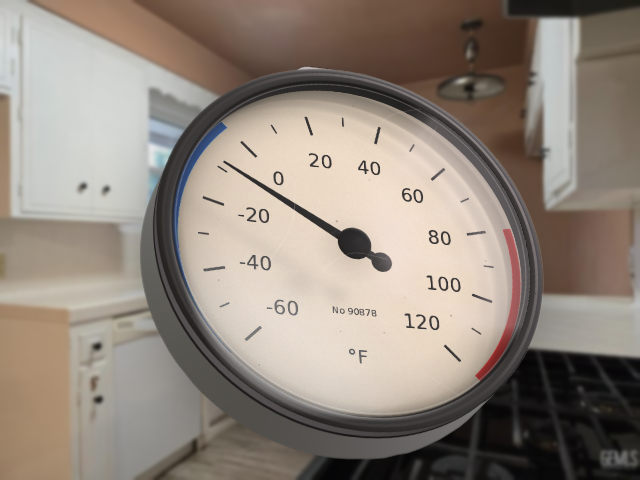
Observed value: -10; °F
